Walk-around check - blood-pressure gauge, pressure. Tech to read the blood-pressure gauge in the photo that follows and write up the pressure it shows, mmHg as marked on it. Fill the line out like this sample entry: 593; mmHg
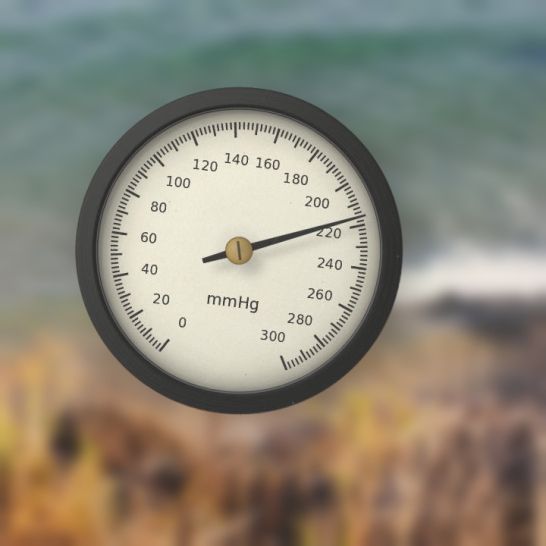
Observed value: 216; mmHg
